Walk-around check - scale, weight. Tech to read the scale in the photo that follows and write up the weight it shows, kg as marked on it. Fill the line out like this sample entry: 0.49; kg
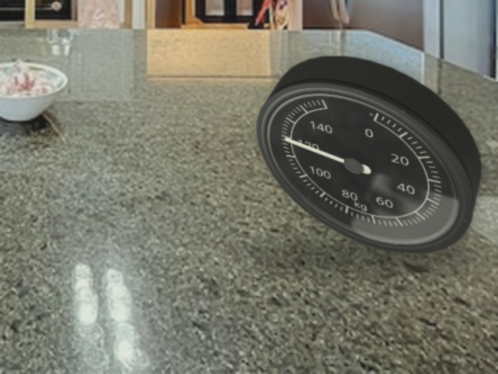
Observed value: 120; kg
